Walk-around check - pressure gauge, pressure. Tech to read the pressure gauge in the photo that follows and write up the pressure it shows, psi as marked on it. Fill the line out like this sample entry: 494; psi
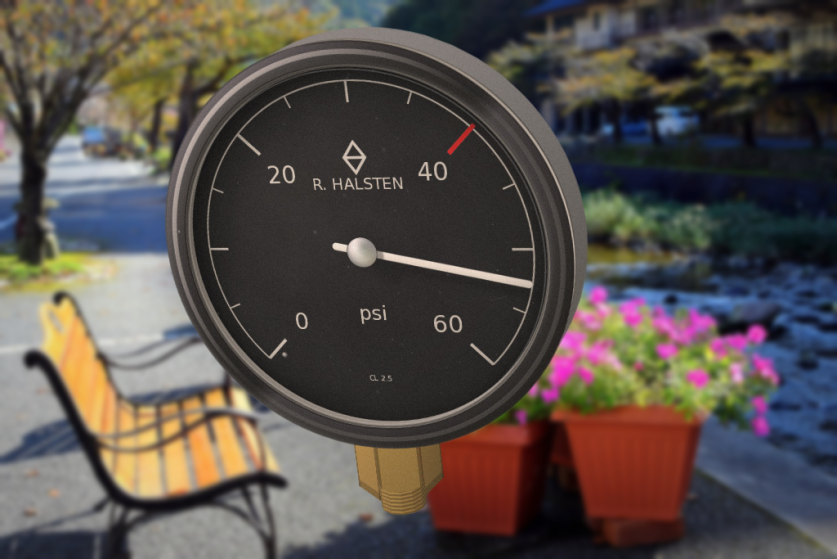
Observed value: 52.5; psi
